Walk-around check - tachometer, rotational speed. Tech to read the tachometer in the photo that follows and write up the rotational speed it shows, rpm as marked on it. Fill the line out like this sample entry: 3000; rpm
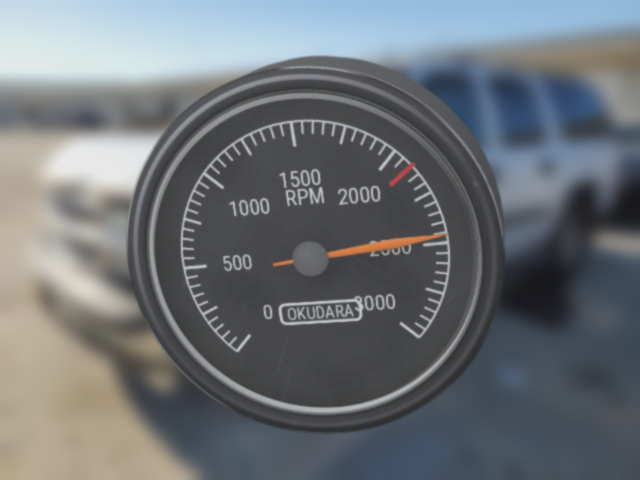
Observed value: 2450; rpm
